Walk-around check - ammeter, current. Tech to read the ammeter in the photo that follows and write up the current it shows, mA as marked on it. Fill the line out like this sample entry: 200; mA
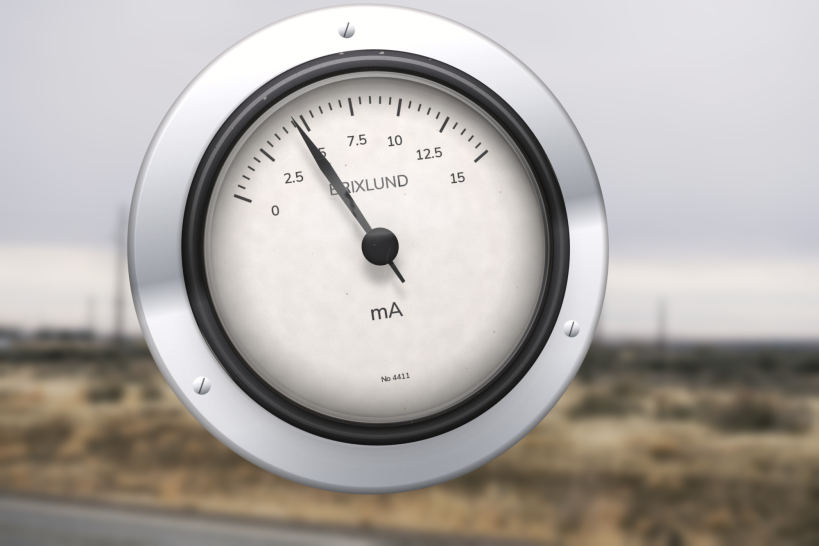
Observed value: 4.5; mA
